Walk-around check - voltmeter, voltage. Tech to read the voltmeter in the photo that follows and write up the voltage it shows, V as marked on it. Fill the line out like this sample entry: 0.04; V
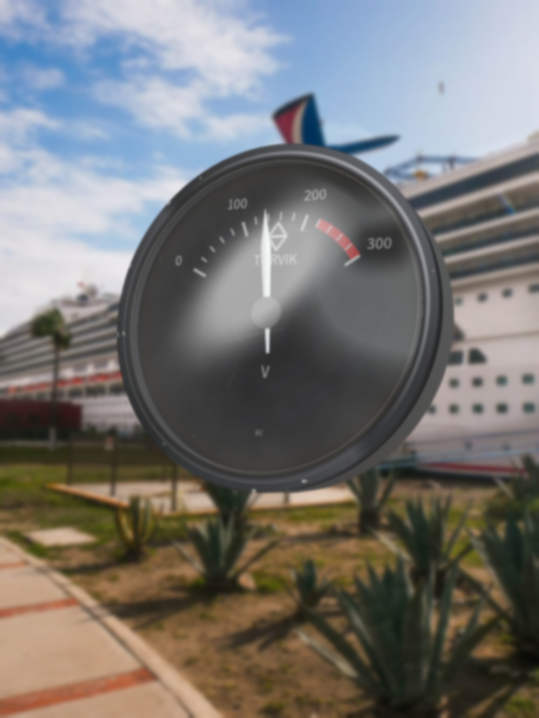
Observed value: 140; V
